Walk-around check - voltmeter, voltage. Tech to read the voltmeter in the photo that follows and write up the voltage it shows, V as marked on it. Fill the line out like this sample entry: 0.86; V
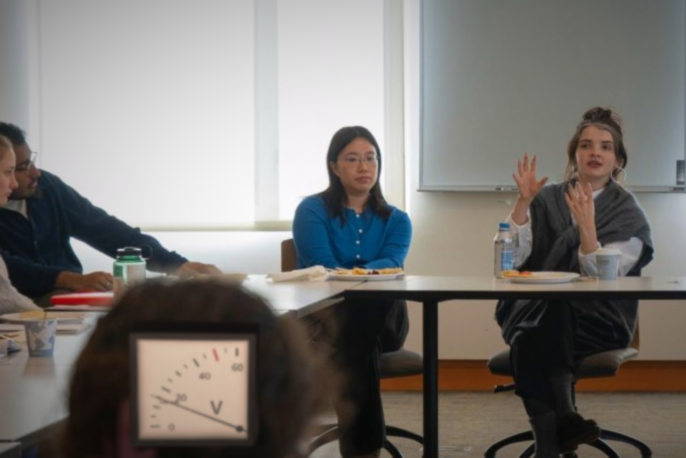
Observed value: 15; V
